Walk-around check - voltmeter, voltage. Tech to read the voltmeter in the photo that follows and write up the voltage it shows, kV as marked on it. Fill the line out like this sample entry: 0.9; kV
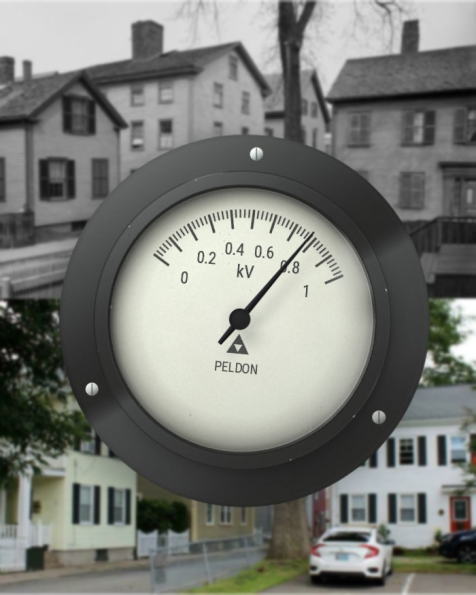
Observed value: 0.78; kV
